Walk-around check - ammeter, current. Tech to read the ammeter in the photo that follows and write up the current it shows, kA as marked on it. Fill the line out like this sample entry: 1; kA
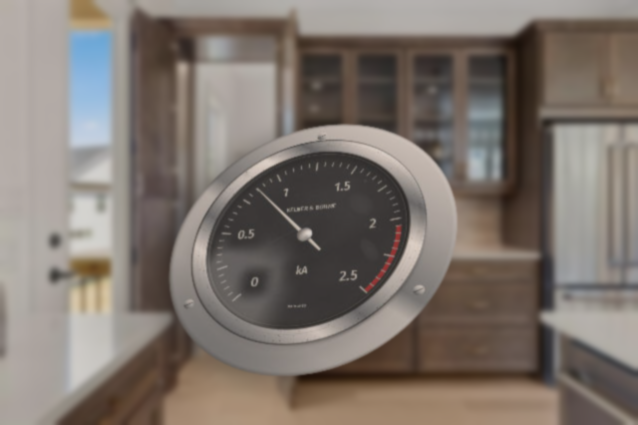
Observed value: 0.85; kA
